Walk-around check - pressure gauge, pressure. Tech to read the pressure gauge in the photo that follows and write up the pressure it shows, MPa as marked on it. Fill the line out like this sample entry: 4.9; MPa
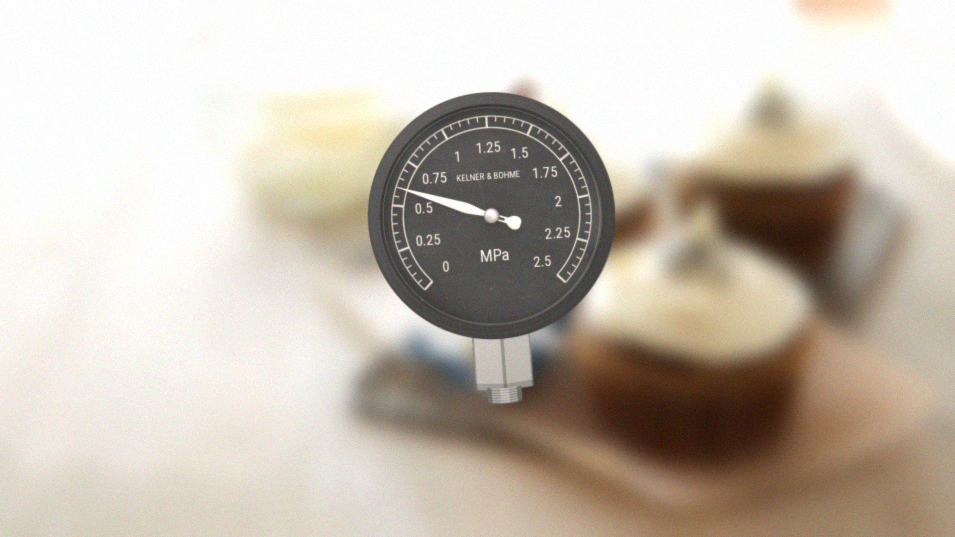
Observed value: 0.6; MPa
